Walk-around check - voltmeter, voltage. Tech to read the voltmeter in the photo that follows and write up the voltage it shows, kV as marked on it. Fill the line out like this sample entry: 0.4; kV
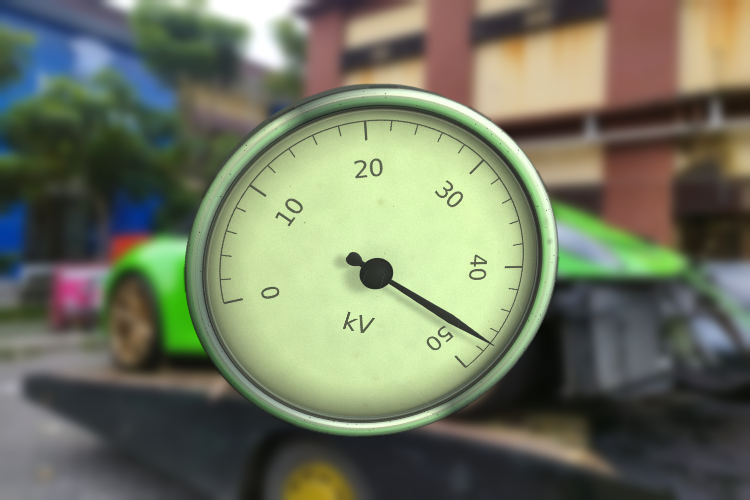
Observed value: 47; kV
